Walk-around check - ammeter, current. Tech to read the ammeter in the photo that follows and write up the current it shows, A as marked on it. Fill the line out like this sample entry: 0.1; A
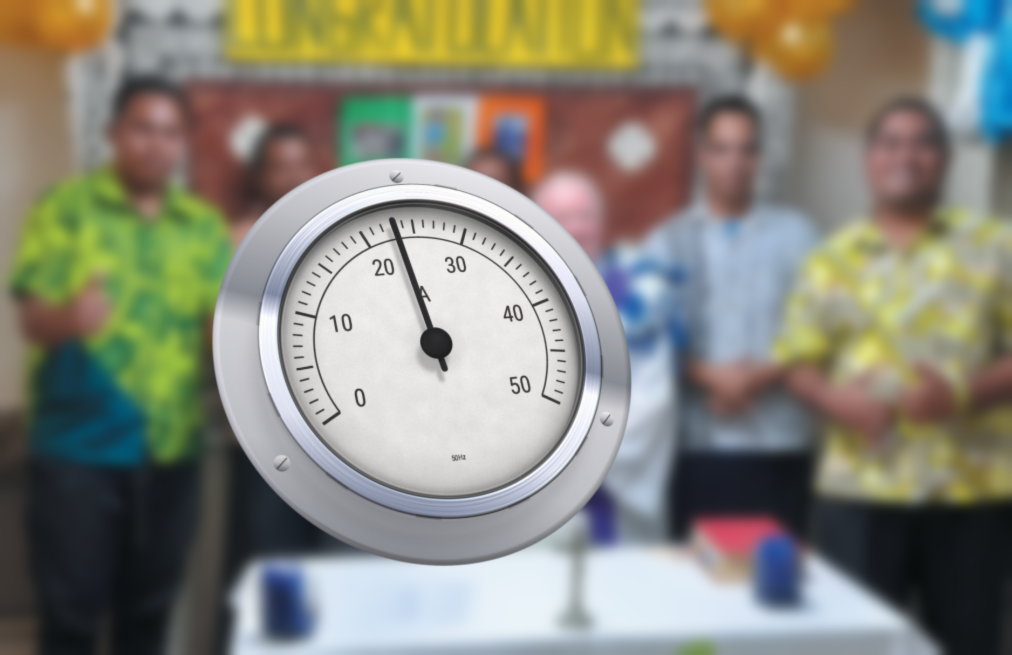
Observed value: 23; A
